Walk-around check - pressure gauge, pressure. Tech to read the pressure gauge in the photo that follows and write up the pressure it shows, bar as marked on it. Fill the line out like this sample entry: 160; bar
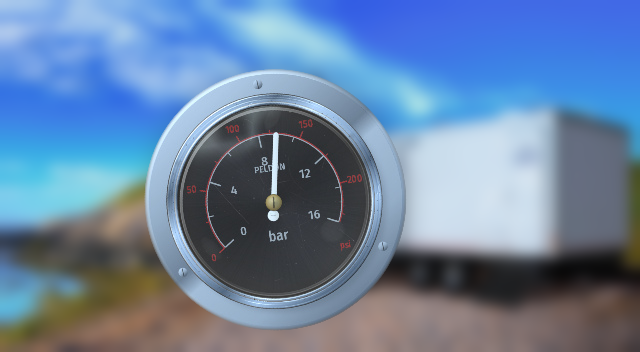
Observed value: 9; bar
